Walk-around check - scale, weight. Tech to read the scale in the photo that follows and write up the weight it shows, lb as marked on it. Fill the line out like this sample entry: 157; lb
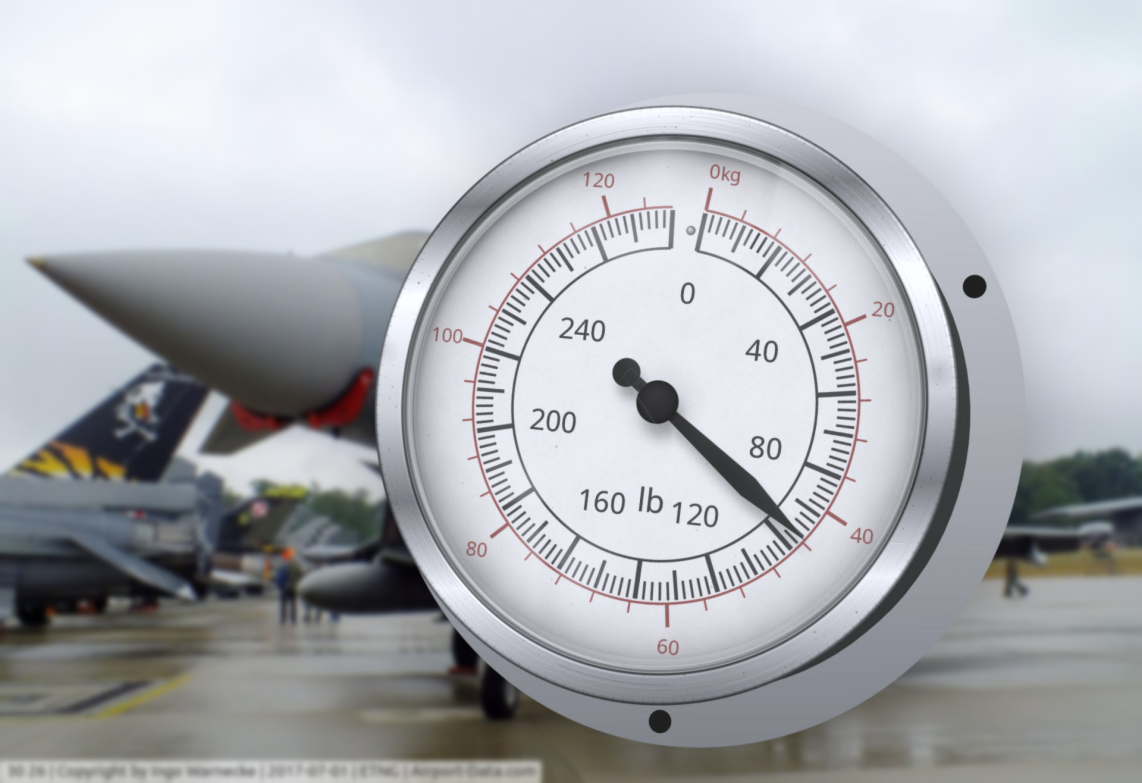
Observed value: 96; lb
